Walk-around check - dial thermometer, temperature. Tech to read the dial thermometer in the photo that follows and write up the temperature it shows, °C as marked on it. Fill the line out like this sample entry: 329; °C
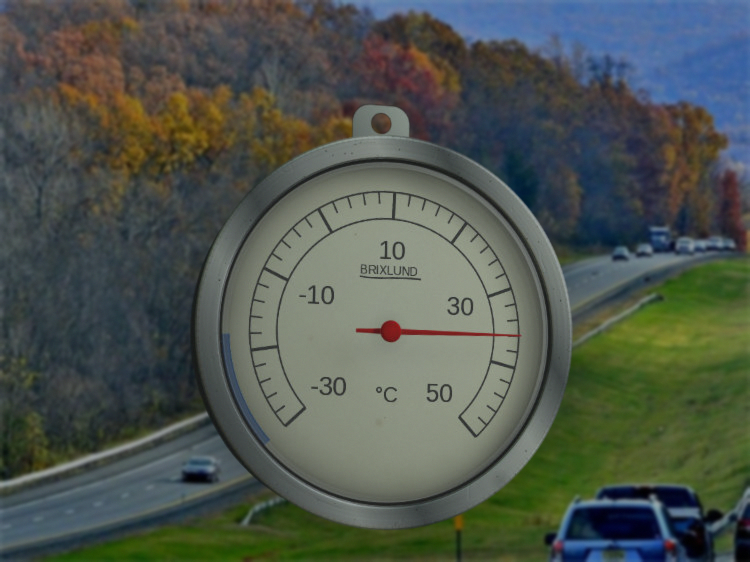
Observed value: 36; °C
